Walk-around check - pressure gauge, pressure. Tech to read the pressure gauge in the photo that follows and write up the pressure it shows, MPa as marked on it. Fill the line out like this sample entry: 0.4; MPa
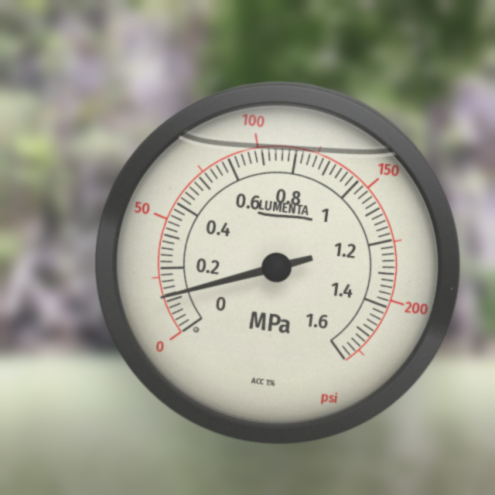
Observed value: 0.12; MPa
